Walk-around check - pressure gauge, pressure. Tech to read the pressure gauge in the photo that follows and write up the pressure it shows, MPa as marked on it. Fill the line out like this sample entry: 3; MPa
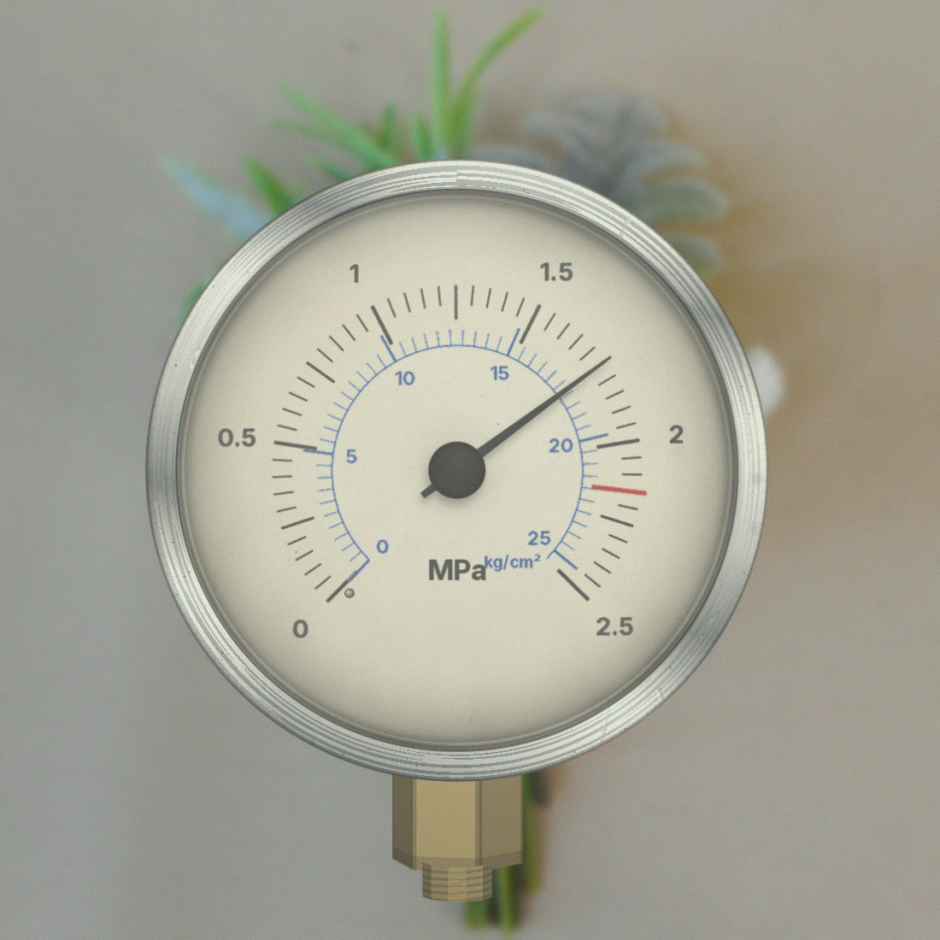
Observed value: 1.75; MPa
